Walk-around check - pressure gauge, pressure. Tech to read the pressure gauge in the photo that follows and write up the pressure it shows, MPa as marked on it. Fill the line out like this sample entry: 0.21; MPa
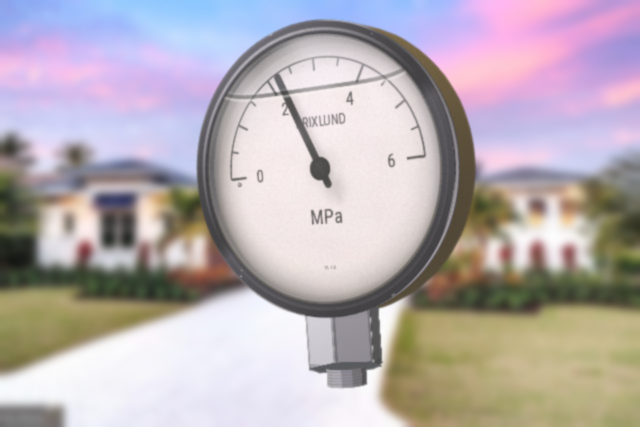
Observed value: 2.25; MPa
